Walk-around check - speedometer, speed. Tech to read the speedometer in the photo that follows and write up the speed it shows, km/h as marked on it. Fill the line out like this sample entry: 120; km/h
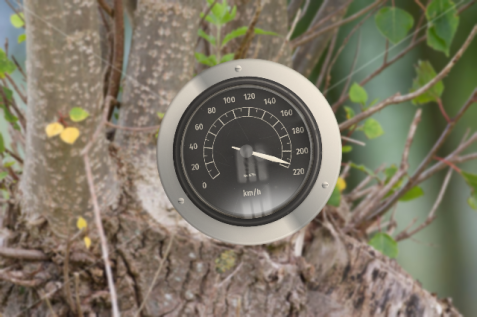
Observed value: 215; km/h
